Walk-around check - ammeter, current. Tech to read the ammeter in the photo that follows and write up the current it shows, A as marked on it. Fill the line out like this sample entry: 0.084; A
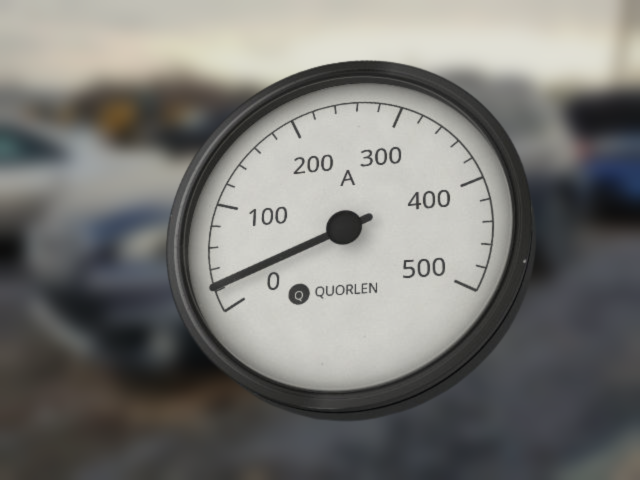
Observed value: 20; A
